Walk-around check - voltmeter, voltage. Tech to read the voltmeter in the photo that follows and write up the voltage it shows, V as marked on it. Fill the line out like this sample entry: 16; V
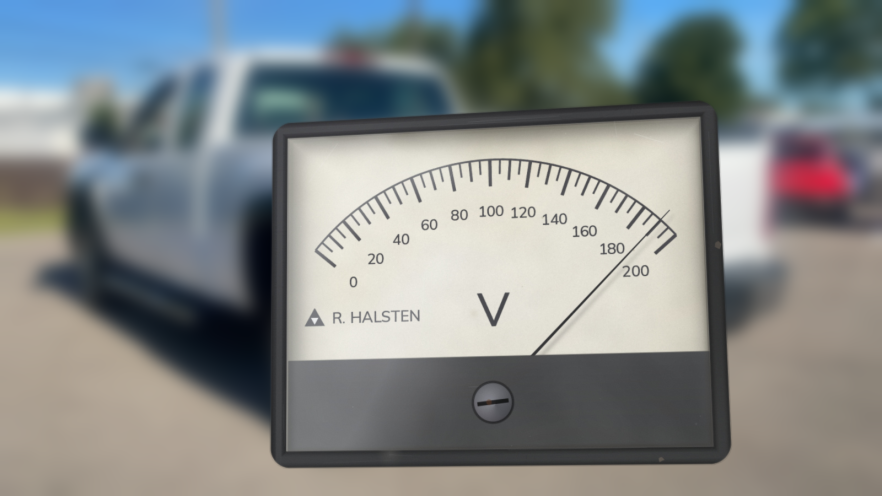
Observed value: 190; V
